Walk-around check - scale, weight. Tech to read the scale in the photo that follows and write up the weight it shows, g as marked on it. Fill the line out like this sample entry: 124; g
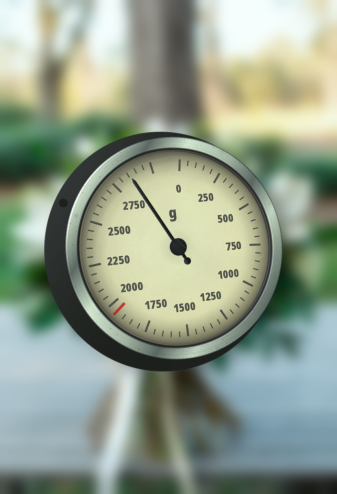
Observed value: 2850; g
